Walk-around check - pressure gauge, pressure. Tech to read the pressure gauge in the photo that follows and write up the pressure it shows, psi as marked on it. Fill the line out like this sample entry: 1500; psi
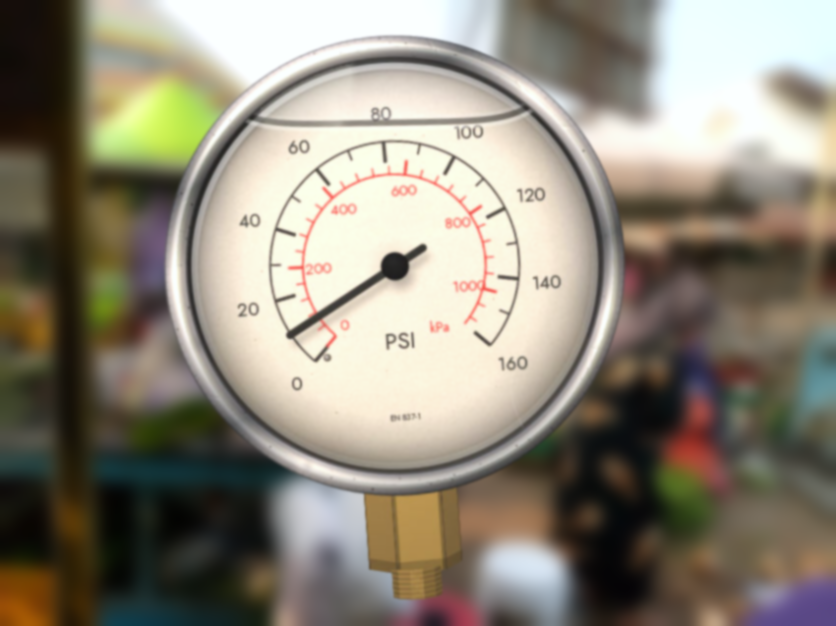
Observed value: 10; psi
